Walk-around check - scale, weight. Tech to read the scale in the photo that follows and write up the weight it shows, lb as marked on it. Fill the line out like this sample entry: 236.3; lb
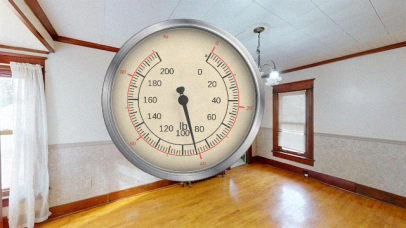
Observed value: 90; lb
